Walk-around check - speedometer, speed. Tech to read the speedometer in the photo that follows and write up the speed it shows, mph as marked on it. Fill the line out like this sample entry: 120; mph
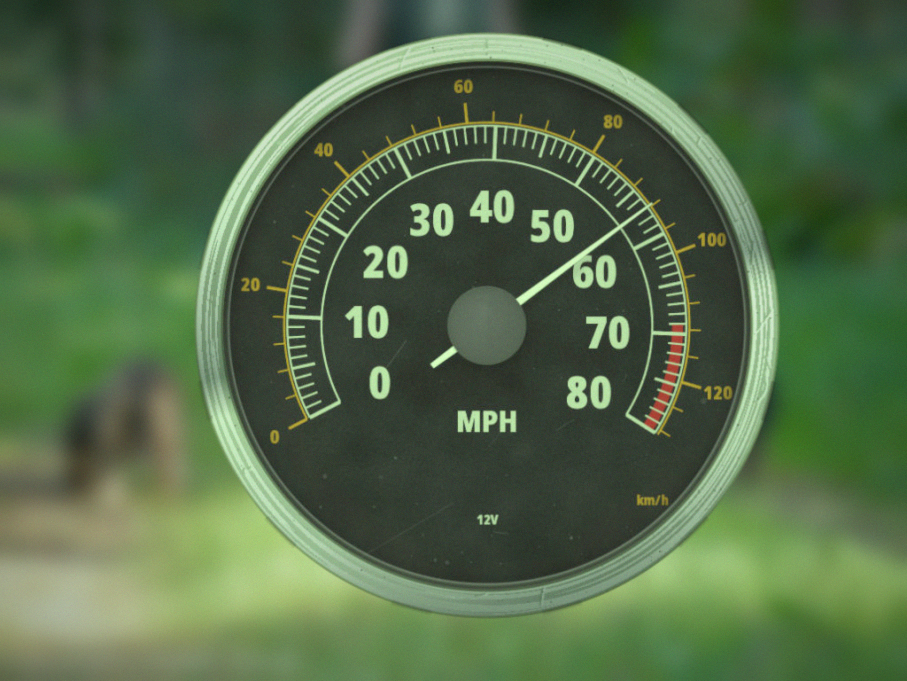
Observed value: 57; mph
